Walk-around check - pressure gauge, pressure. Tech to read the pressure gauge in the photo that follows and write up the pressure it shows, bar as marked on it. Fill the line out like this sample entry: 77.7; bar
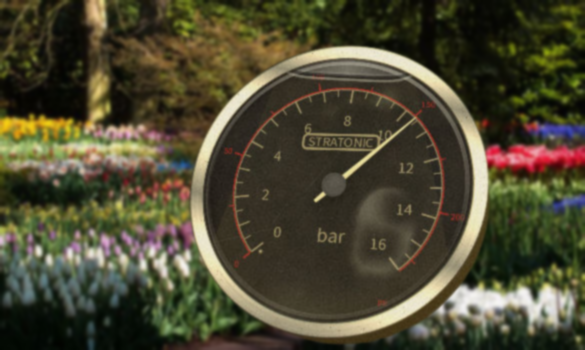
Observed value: 10.5; bar
